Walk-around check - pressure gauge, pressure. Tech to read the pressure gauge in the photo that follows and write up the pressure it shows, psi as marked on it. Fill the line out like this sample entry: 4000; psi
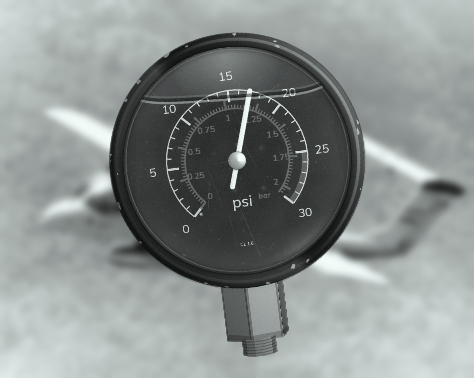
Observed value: 17; psi
